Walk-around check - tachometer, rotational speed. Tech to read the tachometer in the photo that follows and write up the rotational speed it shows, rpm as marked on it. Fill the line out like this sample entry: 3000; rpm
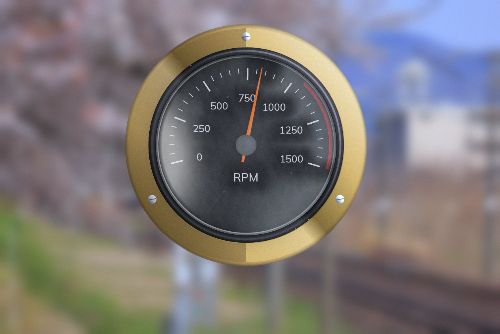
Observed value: 825; rpm
